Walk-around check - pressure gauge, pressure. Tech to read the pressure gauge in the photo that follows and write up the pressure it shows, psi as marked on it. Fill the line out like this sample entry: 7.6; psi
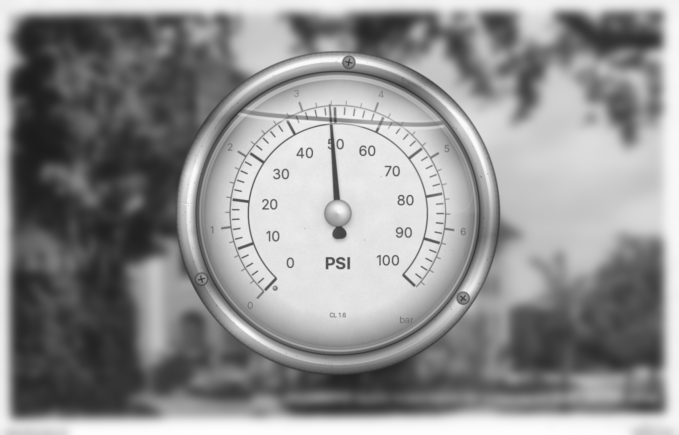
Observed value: 49; psi
